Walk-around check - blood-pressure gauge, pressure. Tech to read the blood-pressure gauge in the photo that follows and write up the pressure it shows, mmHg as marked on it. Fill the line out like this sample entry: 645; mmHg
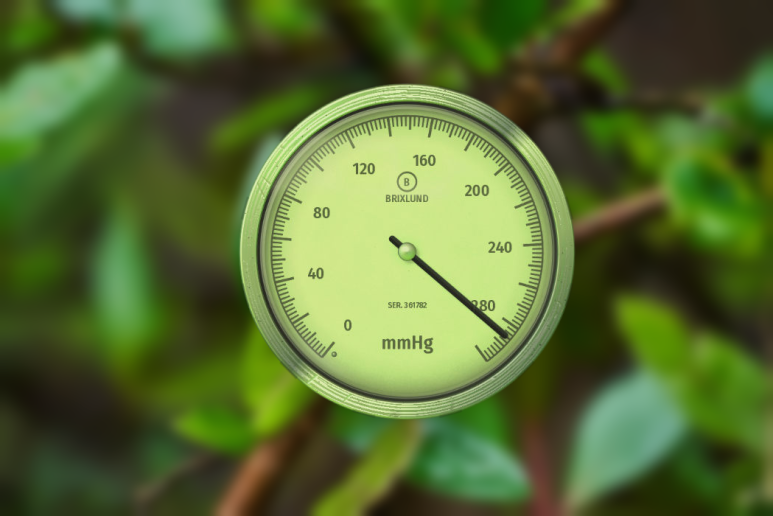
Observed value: 286; mmHg
